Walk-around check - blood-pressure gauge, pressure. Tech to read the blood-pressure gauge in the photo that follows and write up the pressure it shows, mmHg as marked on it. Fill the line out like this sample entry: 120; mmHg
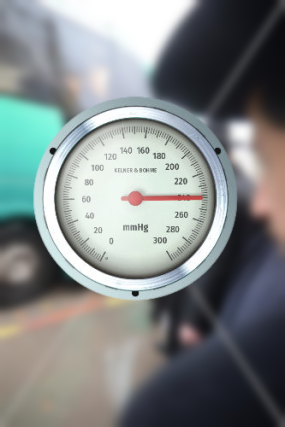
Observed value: 240; mmHg
